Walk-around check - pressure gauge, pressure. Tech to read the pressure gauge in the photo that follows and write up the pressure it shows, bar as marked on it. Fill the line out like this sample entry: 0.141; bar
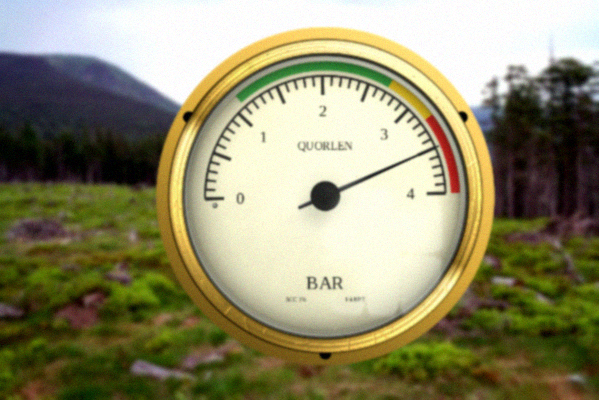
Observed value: 3.5; bar
